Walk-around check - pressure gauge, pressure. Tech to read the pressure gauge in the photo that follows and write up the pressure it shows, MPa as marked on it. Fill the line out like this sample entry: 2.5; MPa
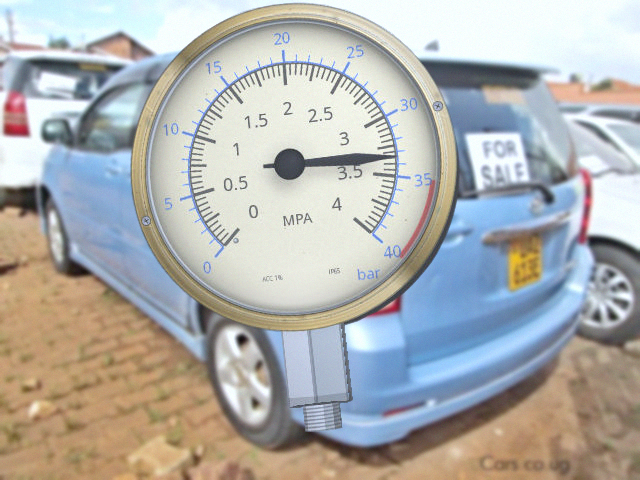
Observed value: 3.35; MPa
